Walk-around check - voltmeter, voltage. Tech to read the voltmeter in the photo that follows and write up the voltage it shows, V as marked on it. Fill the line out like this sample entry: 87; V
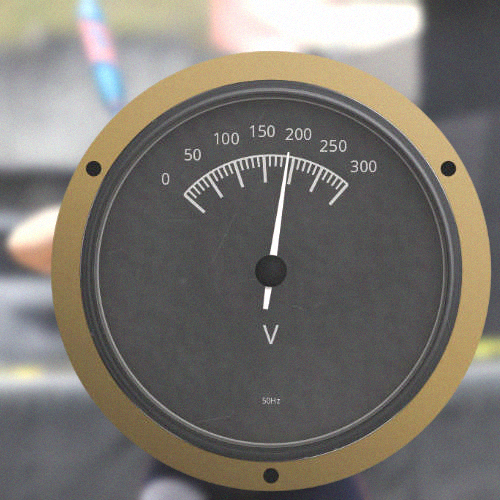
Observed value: 190; V
